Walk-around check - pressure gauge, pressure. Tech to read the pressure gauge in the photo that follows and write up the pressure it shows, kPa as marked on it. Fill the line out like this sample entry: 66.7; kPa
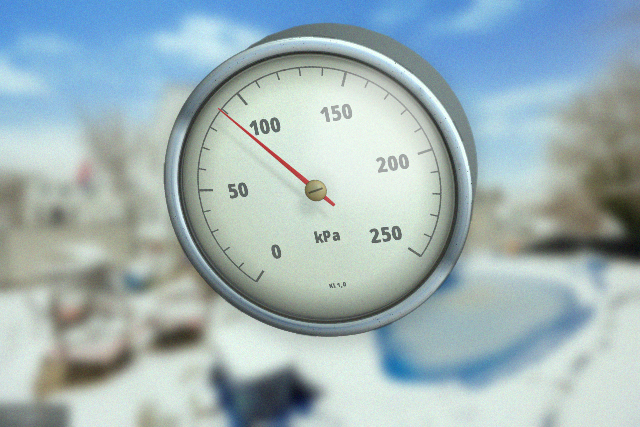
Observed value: 90; kPa
